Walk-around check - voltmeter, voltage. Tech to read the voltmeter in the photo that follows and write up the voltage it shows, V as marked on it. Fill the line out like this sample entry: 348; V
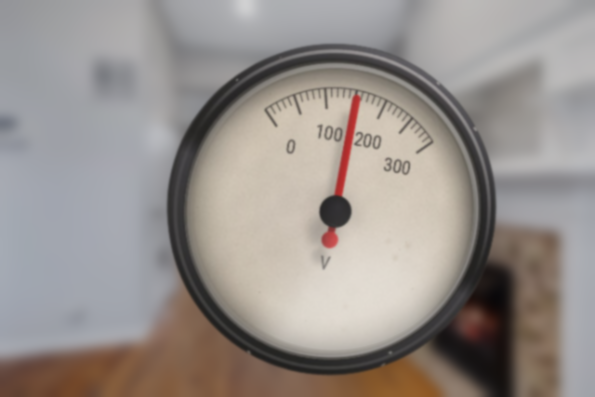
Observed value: 150; V
